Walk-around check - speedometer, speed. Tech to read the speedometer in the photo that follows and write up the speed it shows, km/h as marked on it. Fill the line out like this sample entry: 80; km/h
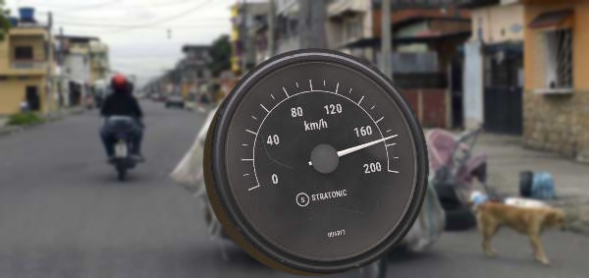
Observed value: 175; km/h
